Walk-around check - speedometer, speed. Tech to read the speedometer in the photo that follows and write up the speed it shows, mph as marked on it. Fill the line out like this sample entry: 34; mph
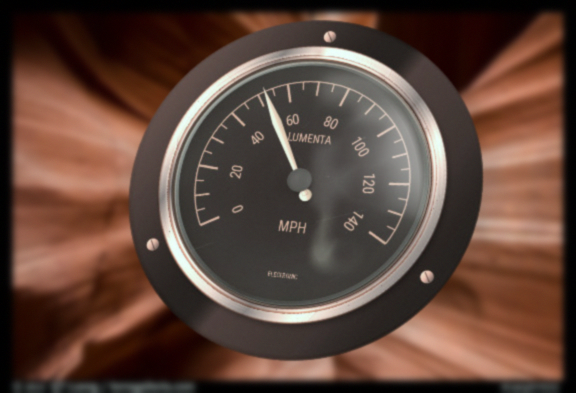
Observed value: 52.5; mph
